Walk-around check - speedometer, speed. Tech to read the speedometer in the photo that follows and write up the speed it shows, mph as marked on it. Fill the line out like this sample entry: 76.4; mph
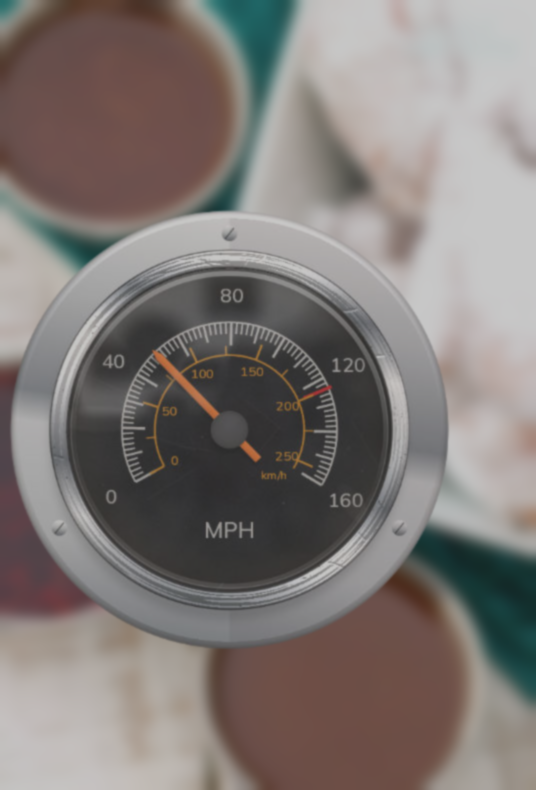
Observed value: 50; mph
